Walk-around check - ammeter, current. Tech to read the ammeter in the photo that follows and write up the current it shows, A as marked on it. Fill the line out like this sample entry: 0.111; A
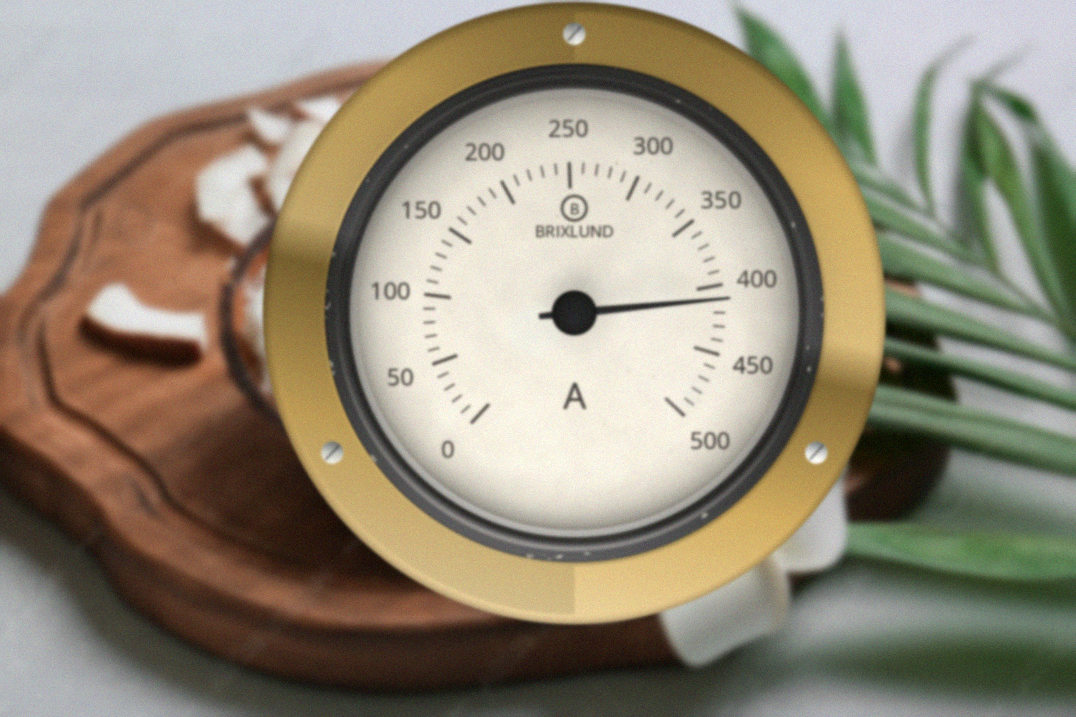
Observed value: 410; A
